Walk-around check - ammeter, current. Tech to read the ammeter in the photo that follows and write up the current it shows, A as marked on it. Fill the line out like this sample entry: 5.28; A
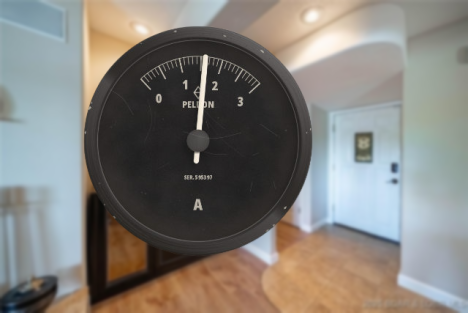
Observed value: 1.6; A
